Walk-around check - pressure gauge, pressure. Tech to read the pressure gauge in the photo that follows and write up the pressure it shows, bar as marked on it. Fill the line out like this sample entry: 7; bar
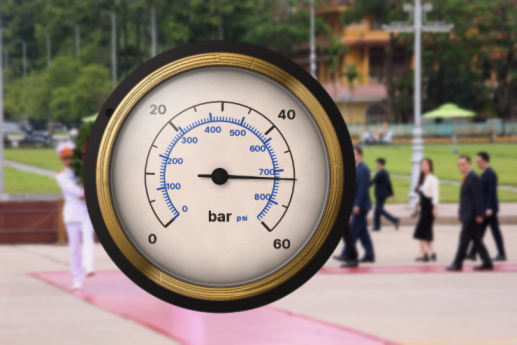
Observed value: 50; bar
